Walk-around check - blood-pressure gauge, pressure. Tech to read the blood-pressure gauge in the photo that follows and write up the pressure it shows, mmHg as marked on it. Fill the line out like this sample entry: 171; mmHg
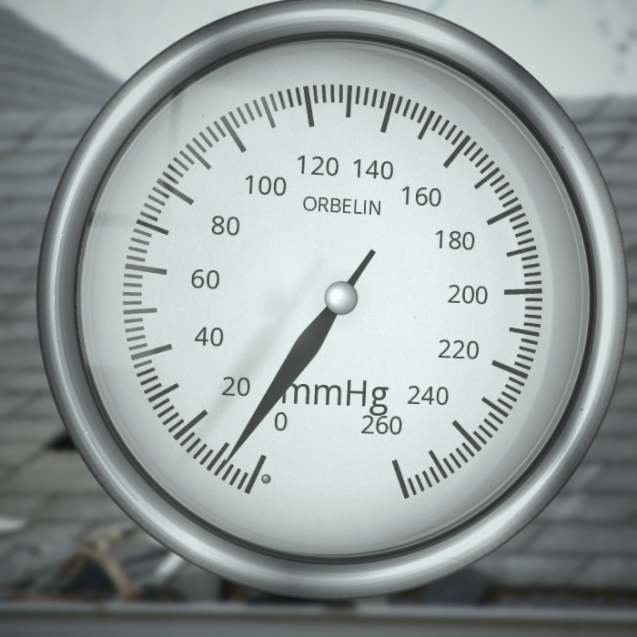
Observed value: 8; mmHg
